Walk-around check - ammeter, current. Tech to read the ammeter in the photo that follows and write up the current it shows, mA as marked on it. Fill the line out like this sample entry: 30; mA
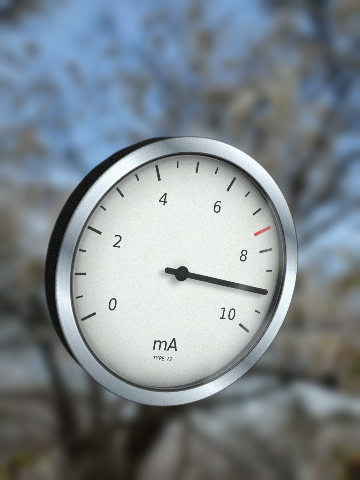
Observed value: 9; mA
